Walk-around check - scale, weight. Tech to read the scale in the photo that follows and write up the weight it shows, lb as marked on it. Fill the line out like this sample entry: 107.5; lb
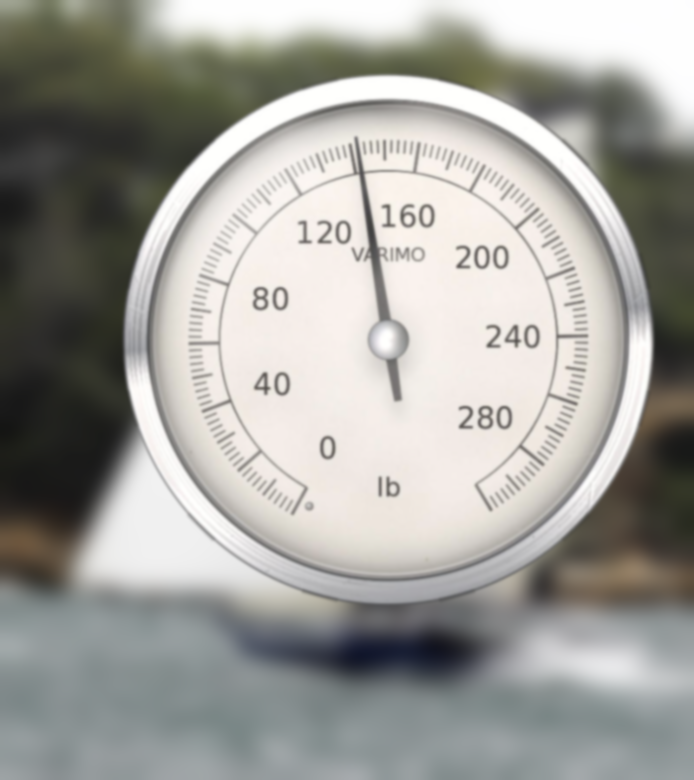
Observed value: 142; lb
